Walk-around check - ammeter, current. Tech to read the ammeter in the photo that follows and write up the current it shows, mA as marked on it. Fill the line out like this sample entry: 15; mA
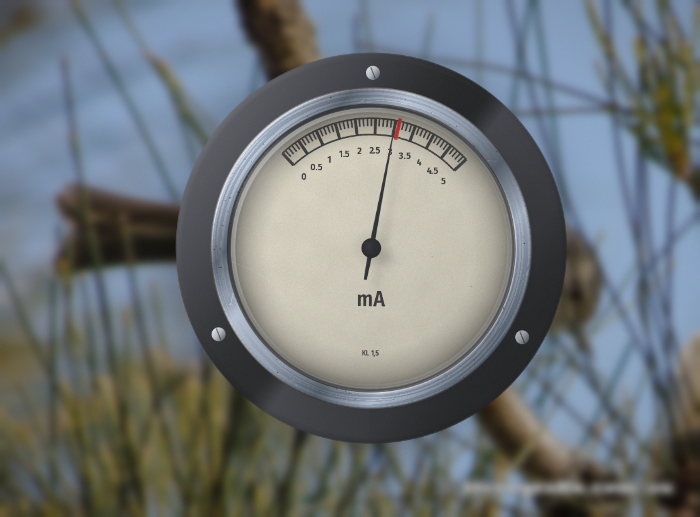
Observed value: 3; mA
